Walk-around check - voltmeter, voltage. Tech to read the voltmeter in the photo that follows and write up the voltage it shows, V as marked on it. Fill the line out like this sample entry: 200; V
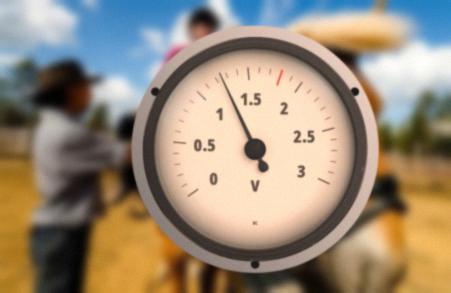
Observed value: 1.25; V
